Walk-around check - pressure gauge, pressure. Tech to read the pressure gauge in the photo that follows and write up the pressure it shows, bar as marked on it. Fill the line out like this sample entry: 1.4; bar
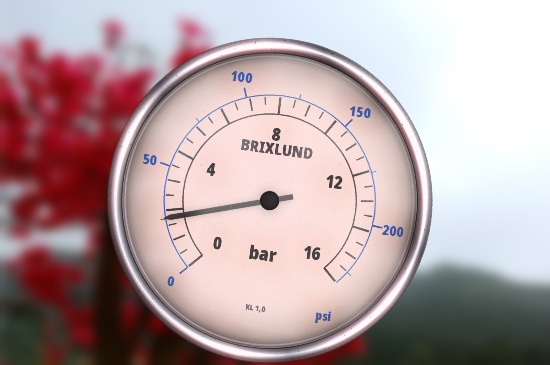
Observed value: 1.75; bar
